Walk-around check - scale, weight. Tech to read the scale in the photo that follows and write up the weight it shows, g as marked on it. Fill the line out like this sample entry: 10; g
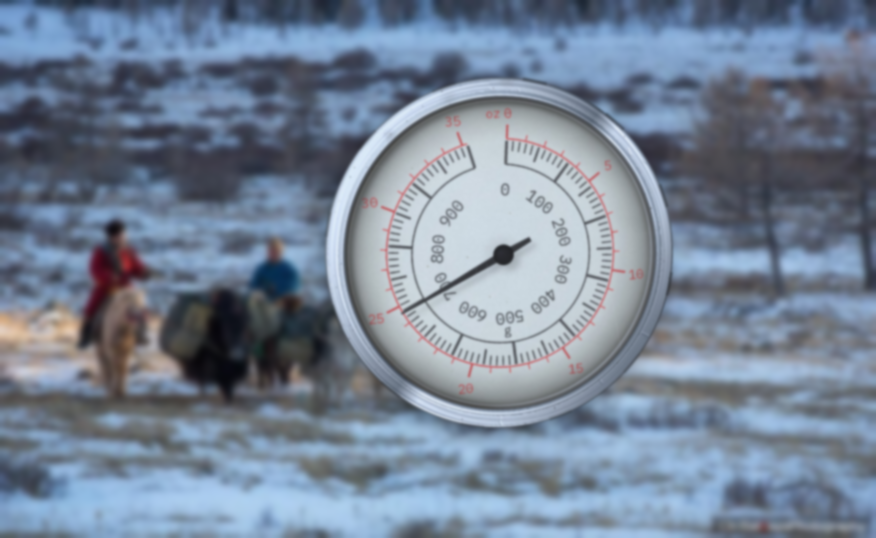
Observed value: 700; g
